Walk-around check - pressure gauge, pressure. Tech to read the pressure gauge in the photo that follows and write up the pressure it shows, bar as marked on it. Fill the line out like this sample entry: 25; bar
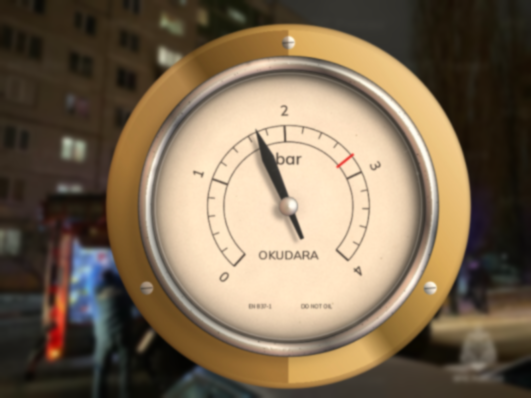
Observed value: 1.7; bar
